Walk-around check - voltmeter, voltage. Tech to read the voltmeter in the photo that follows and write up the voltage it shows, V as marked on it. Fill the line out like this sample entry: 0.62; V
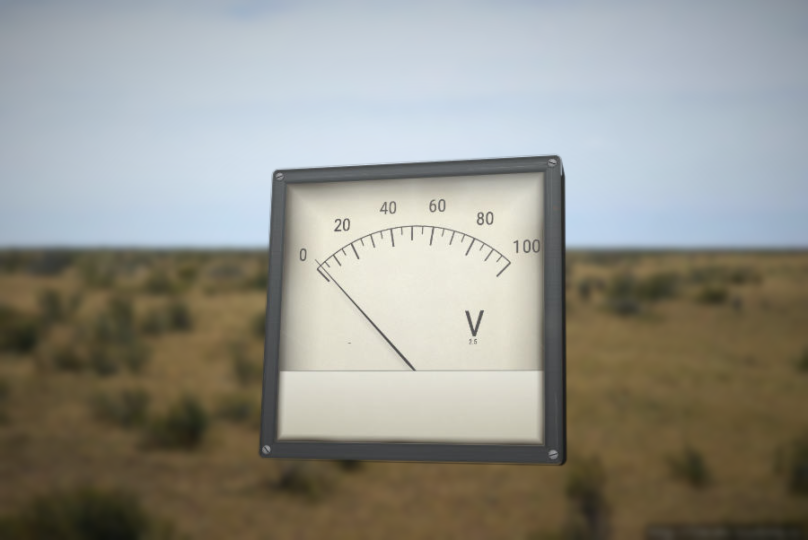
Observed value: 2.5; V
